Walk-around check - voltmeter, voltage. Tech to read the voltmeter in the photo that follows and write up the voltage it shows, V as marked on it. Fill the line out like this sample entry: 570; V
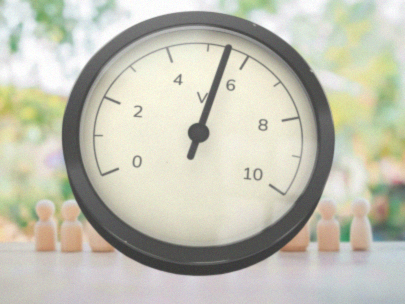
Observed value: 5.5; V
